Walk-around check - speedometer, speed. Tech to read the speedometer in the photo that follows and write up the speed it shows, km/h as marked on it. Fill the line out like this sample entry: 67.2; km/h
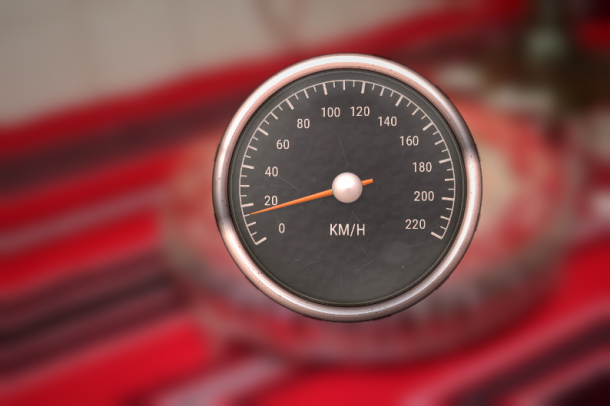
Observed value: 15; km/h
